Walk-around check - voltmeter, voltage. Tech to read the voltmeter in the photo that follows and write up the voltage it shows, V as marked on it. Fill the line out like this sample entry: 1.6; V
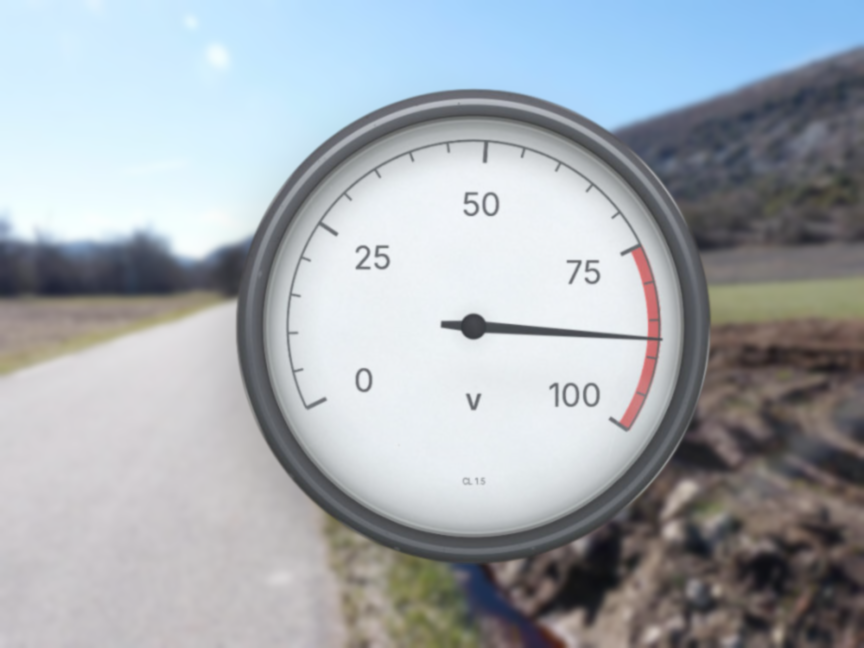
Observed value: 87.5; V
